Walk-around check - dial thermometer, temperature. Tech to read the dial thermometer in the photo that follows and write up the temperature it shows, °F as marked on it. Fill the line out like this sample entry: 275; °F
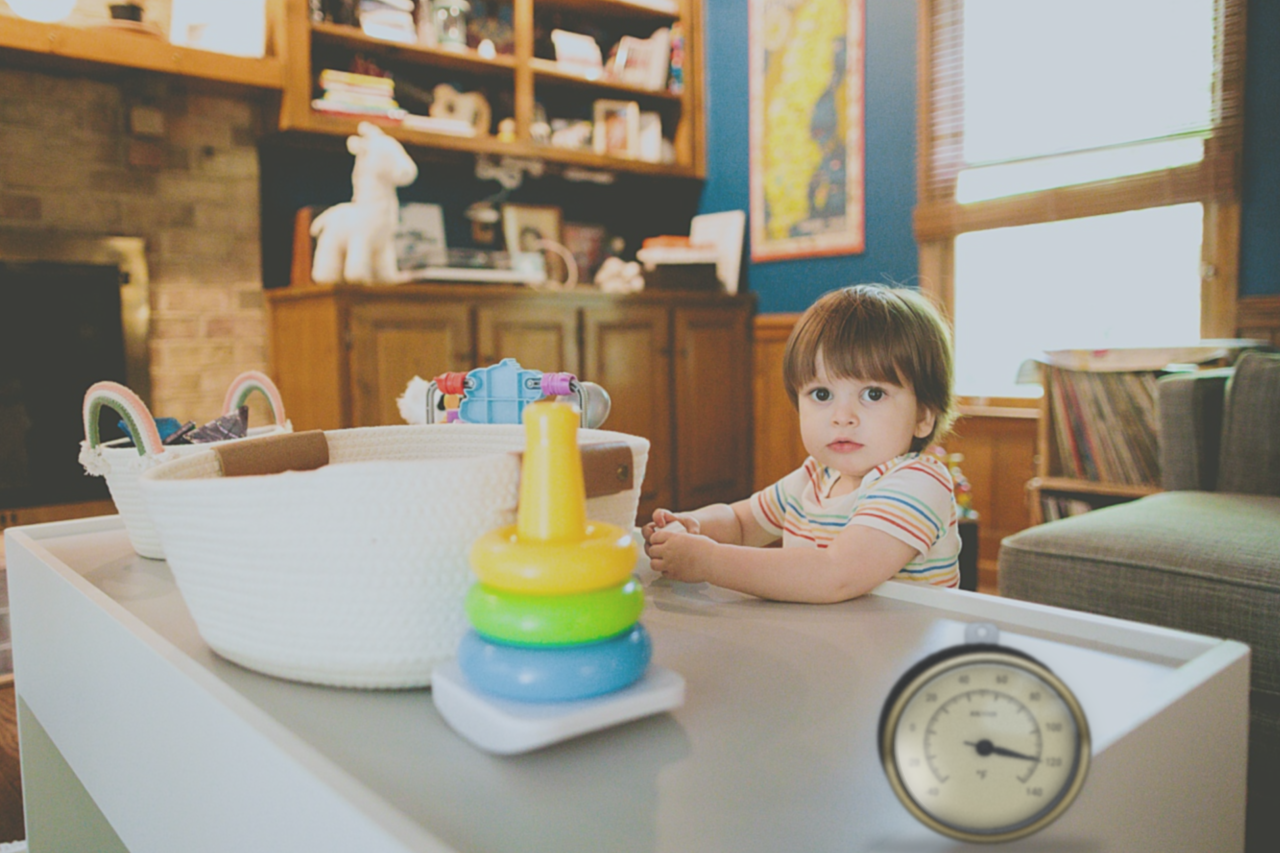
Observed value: 120; °F
